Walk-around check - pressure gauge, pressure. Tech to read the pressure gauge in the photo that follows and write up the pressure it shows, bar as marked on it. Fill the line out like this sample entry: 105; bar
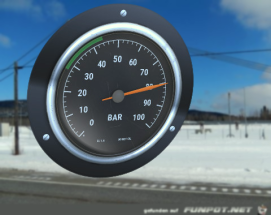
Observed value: 80; bar
